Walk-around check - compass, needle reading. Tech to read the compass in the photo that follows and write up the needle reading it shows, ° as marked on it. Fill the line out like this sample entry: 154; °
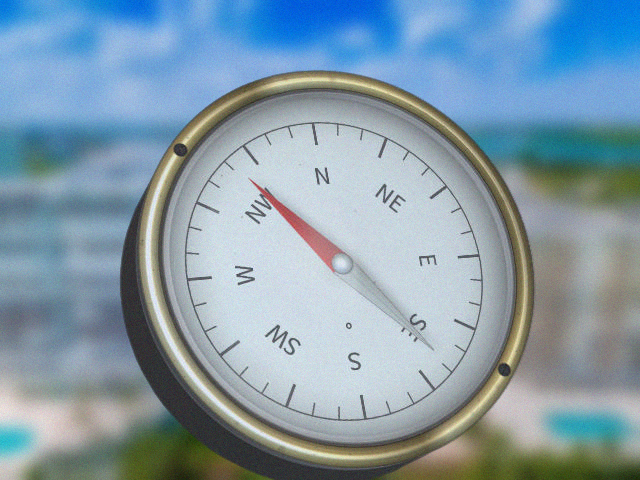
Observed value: 320; °
